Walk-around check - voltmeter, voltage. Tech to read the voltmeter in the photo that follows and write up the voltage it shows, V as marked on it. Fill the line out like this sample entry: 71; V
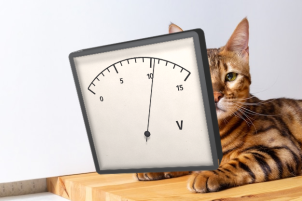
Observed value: 10.5; V
